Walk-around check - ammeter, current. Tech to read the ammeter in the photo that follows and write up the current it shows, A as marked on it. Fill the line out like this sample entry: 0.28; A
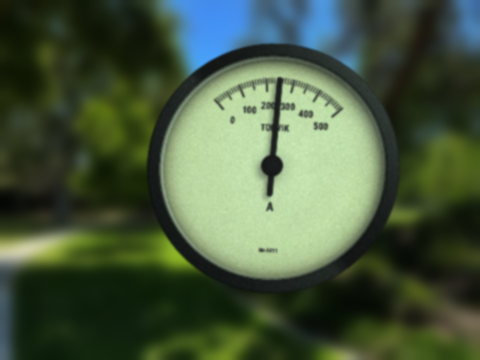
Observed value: 250; A
